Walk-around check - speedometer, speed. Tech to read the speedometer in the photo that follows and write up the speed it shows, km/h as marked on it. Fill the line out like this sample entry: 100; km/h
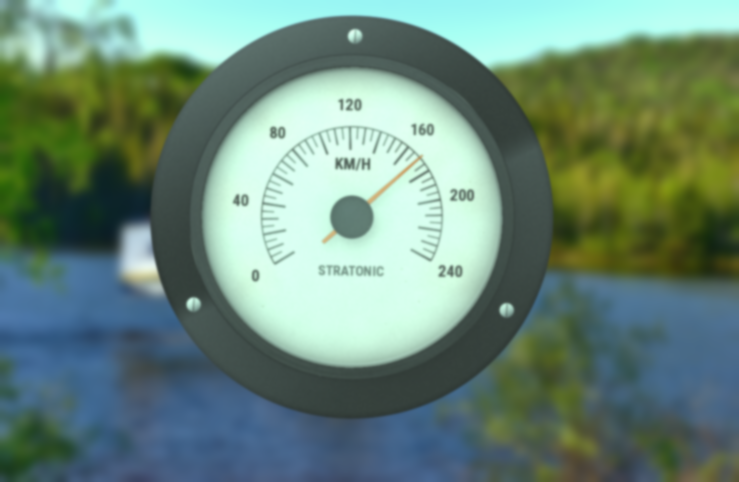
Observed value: 170; km/h
